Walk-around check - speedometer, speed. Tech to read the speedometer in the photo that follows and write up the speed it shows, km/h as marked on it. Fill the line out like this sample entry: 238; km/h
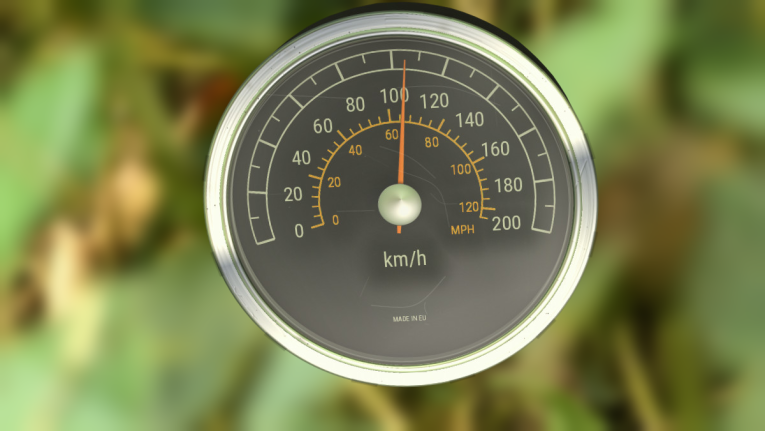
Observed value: 105; km/h
